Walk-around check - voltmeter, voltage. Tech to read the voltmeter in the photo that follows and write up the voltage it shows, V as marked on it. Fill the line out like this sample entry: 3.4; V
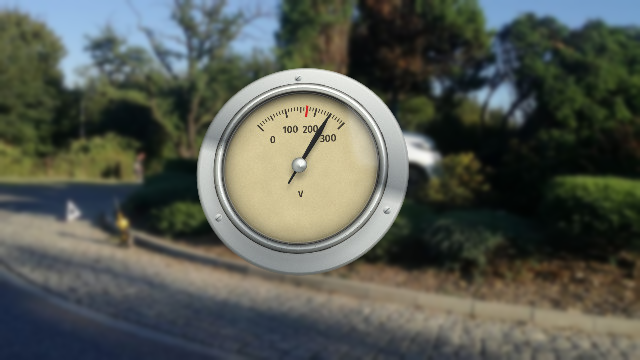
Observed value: 250; V
